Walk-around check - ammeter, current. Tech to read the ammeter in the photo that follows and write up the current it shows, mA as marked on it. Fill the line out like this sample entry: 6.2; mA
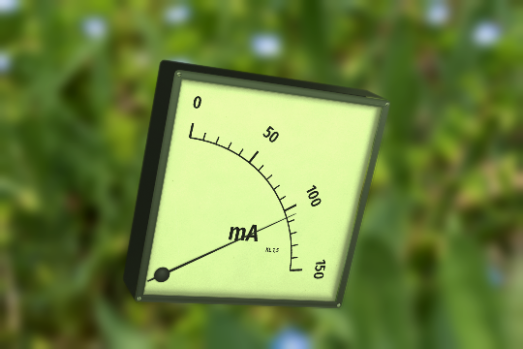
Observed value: 105; mA
